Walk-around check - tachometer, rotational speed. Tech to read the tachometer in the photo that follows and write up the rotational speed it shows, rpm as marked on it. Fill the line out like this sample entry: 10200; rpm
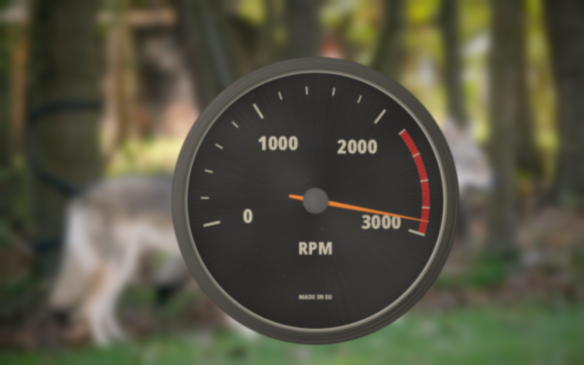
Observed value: 2900; rpm
